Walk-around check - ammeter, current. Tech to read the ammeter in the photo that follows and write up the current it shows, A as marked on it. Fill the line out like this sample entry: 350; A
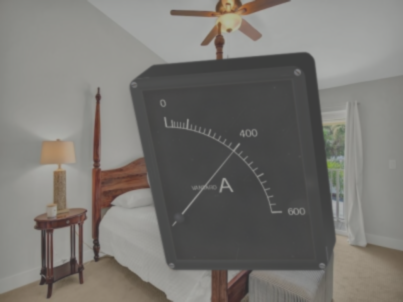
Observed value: 400; A
